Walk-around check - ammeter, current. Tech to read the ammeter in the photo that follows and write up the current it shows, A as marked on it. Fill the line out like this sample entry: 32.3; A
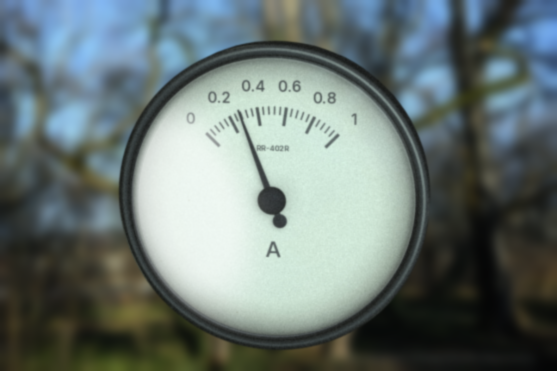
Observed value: 0.28; A
